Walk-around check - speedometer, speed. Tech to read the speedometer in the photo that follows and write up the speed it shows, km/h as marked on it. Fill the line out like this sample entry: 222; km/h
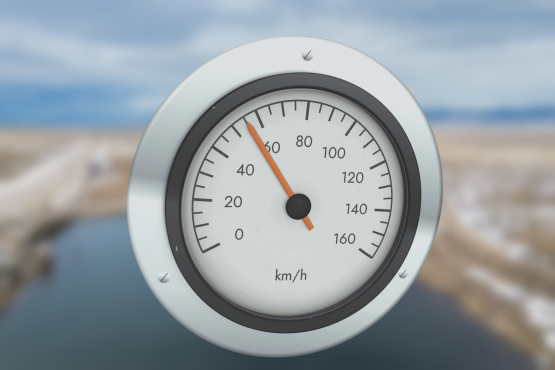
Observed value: 55; km/h
